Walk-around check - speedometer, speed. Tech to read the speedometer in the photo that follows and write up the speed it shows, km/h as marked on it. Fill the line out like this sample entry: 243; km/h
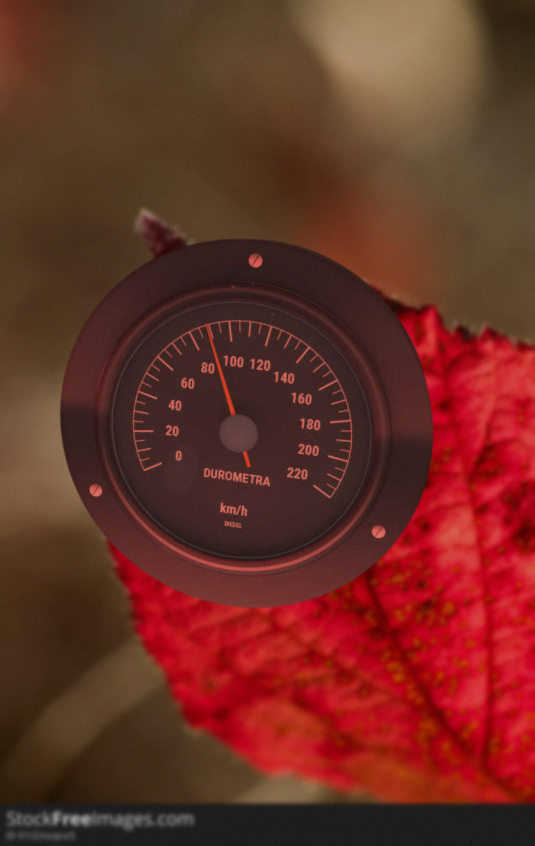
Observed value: 90; km/h
